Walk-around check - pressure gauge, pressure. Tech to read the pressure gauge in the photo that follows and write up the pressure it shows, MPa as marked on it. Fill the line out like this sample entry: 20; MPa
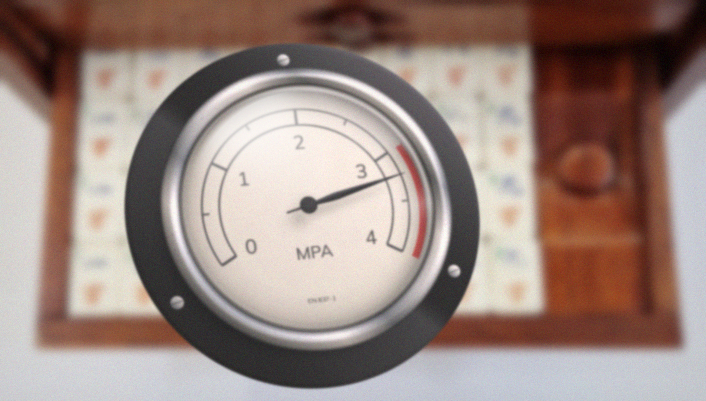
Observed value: 3.25; MPa
